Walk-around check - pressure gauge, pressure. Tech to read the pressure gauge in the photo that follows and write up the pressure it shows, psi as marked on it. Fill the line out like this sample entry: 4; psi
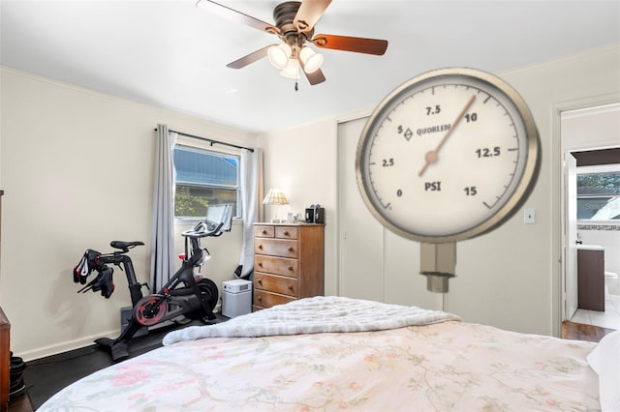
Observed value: 9.5; psi
